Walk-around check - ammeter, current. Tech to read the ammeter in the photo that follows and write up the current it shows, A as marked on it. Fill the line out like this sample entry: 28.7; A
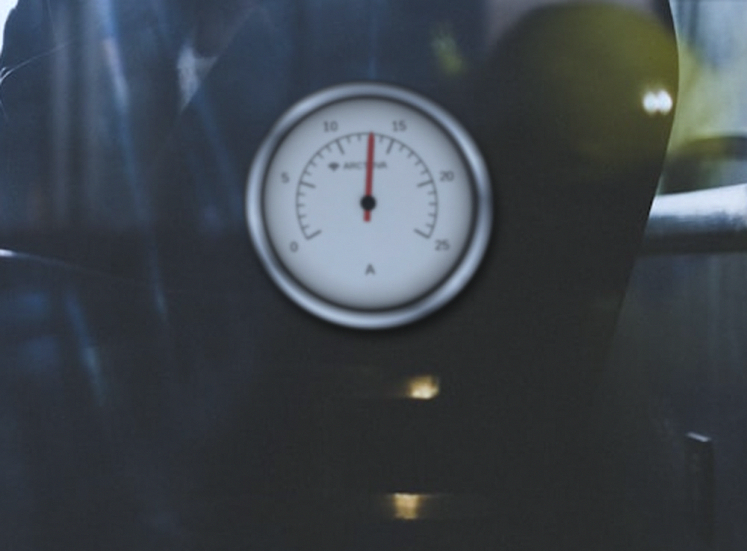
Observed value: 13; A
